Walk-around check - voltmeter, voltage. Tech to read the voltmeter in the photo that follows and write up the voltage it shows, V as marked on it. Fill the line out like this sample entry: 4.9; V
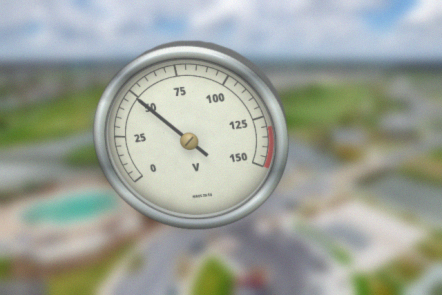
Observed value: 50; V
